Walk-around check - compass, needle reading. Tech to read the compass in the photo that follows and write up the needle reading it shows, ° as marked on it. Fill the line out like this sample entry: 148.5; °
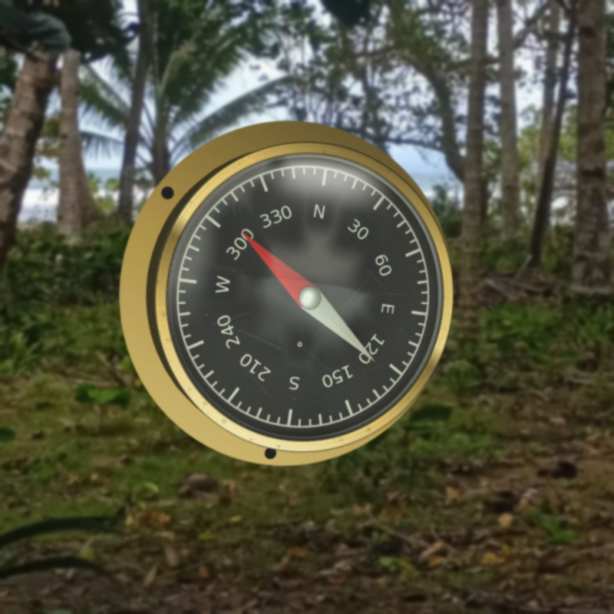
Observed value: 305; °
